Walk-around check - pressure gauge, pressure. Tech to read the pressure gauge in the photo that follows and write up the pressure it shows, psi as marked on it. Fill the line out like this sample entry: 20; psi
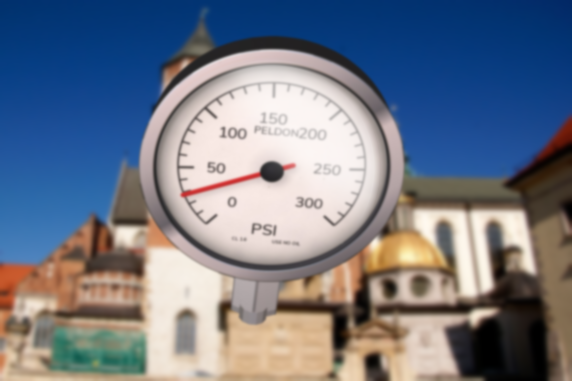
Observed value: 30; psi
